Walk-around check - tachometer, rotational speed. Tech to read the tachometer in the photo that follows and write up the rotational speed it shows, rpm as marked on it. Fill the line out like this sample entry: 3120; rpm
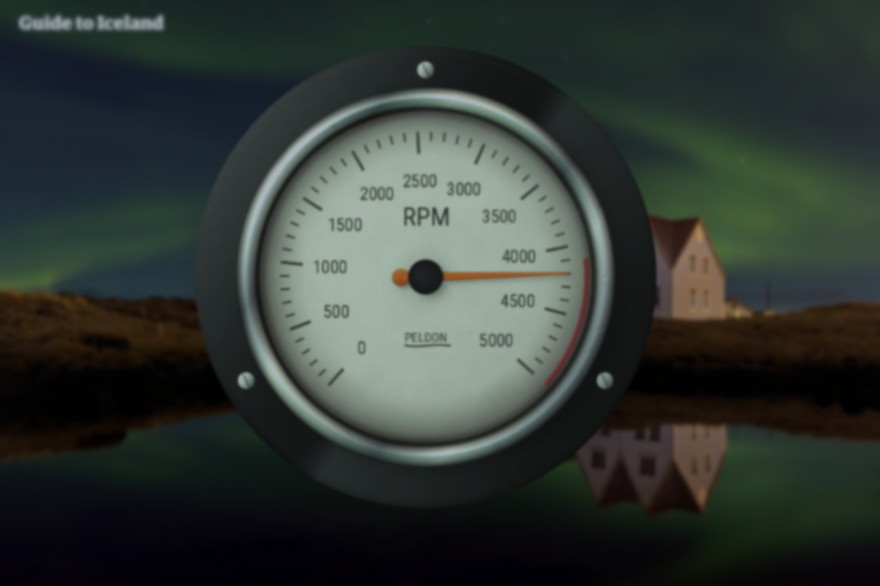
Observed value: 4200; rpm
